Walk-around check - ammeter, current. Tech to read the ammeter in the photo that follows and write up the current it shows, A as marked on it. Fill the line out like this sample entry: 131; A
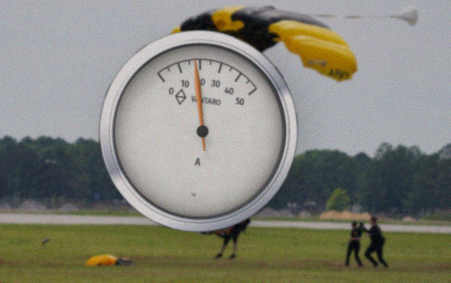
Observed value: 17.5; A
